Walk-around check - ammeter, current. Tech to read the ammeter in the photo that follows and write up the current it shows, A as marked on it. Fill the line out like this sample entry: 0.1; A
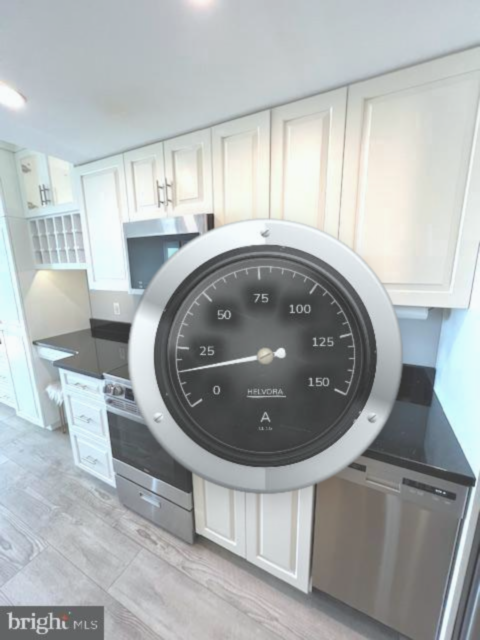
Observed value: 15; A
